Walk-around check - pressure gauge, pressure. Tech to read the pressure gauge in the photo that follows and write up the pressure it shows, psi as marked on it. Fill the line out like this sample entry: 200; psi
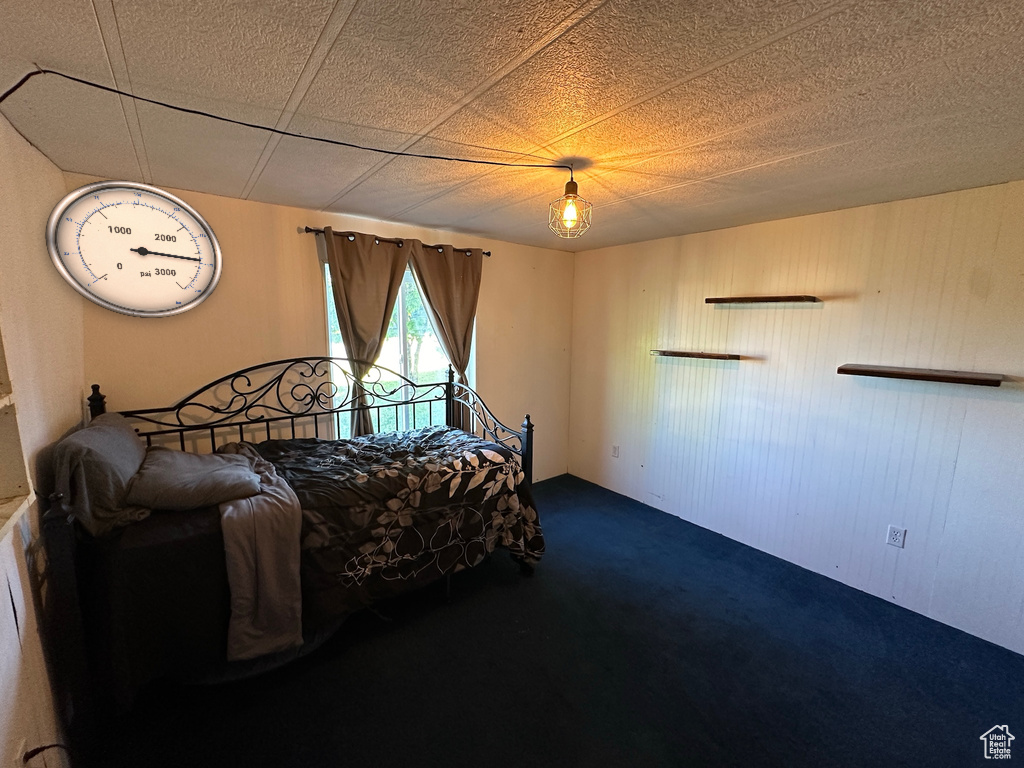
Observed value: 2500; psi
